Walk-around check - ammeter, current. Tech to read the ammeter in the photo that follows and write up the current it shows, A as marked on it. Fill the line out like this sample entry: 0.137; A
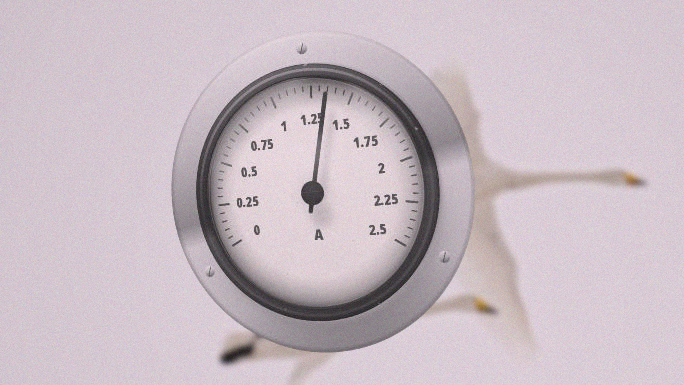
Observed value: 1.35; A
